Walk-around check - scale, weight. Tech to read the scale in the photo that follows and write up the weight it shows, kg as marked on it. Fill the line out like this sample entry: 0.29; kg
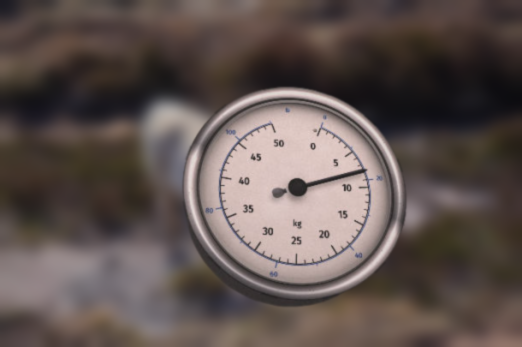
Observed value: 8; kg
